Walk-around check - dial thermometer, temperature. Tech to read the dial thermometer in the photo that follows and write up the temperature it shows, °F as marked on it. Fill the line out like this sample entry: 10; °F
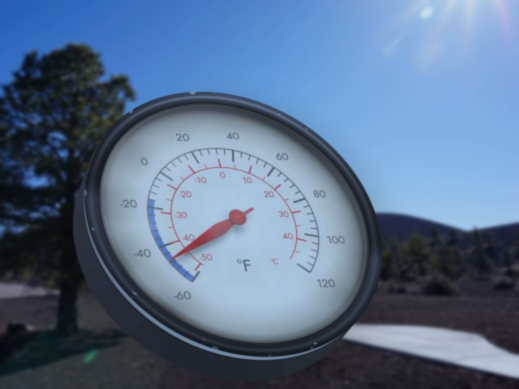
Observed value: -48; °F
